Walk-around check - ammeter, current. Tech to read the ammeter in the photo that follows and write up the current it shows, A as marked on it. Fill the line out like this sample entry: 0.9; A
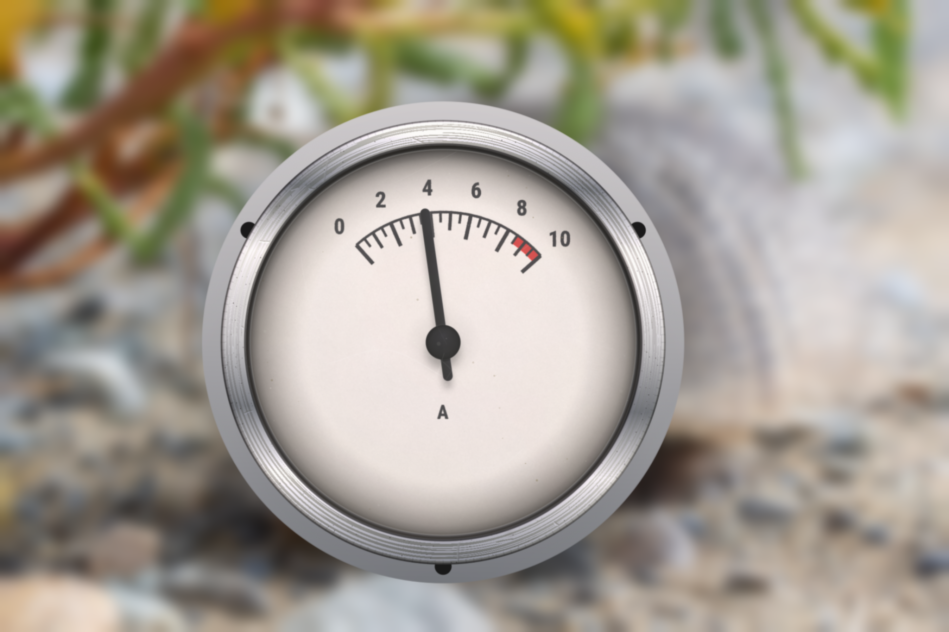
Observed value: 3.75; A
